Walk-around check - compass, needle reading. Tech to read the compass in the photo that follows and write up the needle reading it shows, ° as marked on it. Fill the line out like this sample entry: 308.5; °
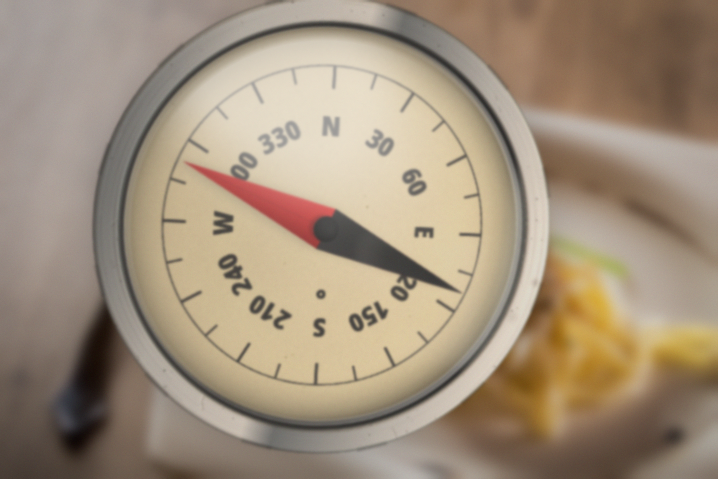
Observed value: 292.5; °
